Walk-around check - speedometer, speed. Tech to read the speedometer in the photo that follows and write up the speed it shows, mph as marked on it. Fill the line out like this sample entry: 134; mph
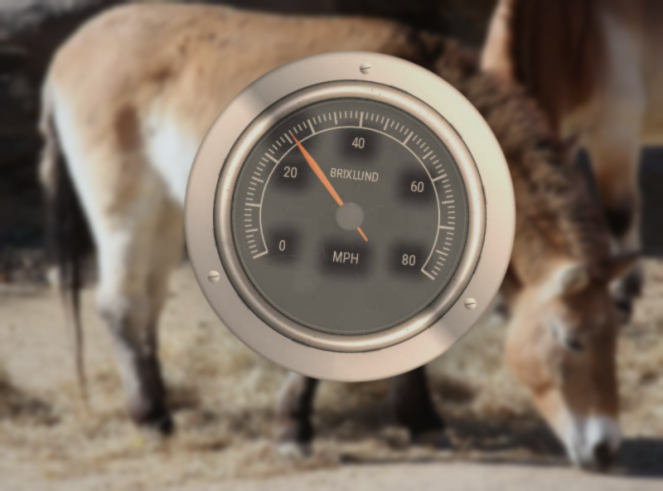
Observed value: 26; mph
